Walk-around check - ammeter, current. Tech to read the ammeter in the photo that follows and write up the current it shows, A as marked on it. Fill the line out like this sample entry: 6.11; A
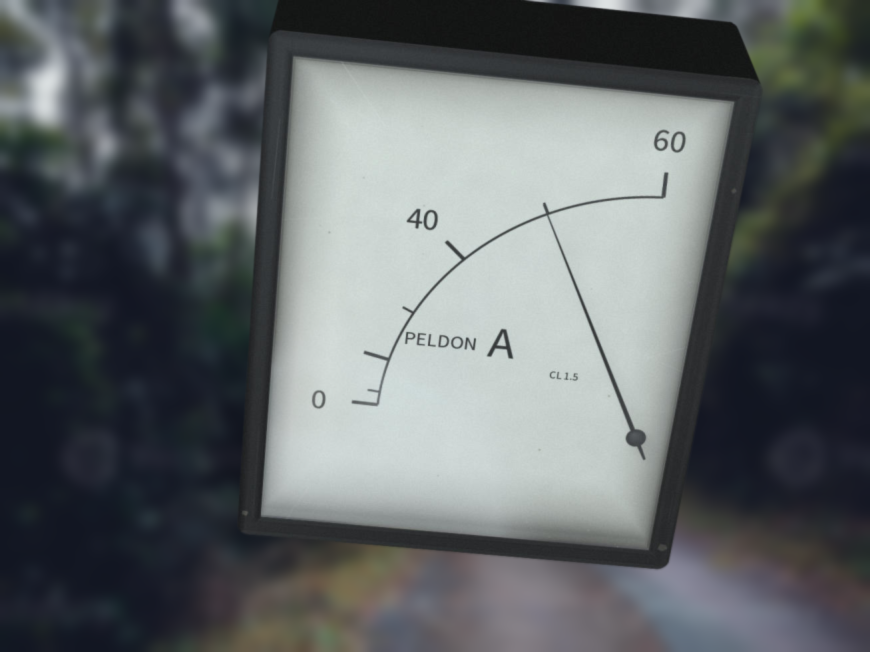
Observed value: 50; A
